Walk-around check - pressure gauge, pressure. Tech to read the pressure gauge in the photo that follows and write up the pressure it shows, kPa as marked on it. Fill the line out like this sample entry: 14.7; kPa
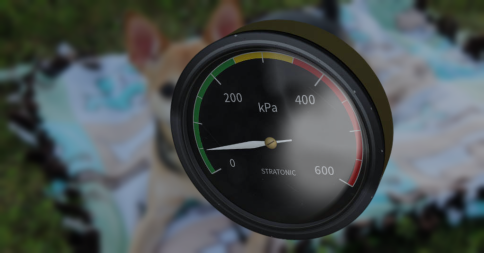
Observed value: 50; kPa
